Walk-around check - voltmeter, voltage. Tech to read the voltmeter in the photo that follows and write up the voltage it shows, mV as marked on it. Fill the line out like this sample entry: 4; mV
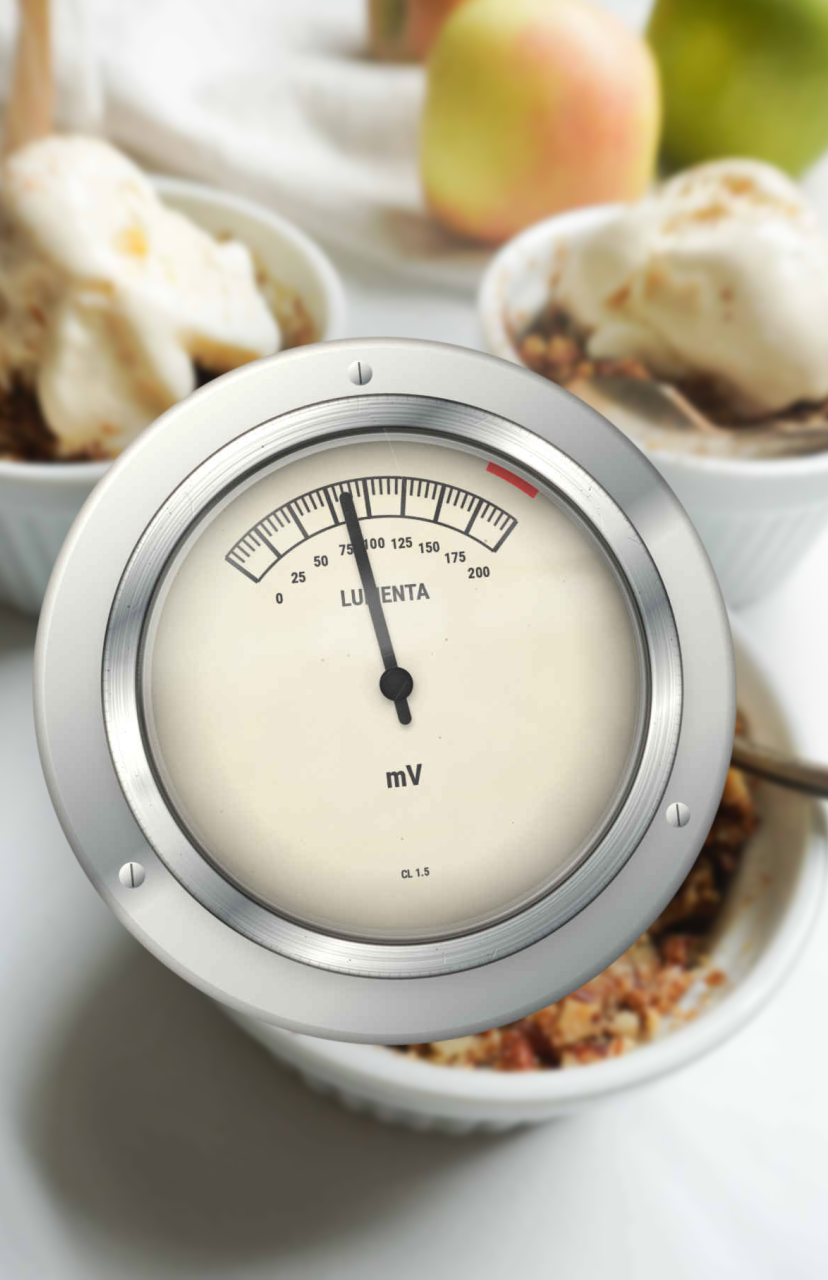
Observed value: 85; mV
